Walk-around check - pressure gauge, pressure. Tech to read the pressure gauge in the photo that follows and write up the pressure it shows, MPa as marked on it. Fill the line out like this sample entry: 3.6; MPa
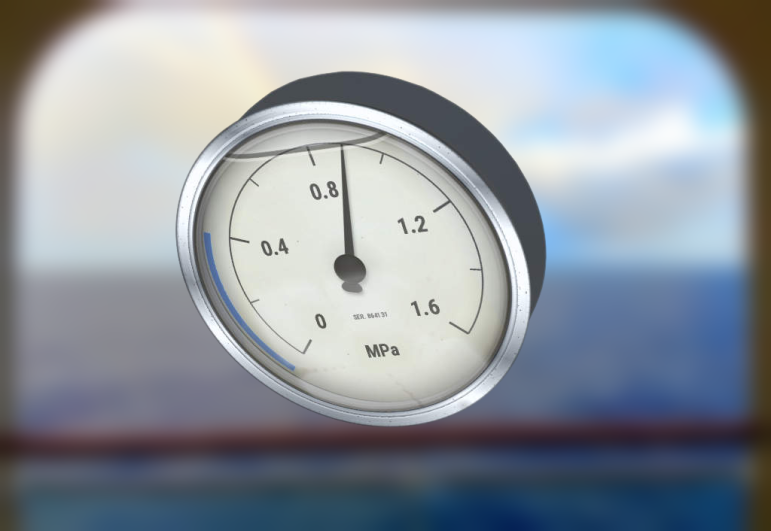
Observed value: 0.9; MPa
